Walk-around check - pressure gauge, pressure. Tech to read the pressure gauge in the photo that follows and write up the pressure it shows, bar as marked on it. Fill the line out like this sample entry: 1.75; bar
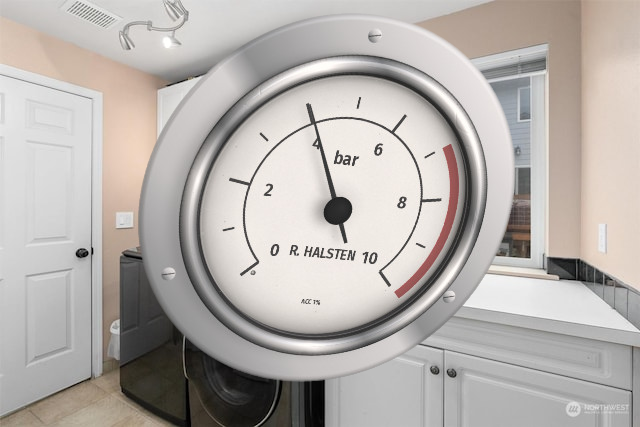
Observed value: 4; bar
